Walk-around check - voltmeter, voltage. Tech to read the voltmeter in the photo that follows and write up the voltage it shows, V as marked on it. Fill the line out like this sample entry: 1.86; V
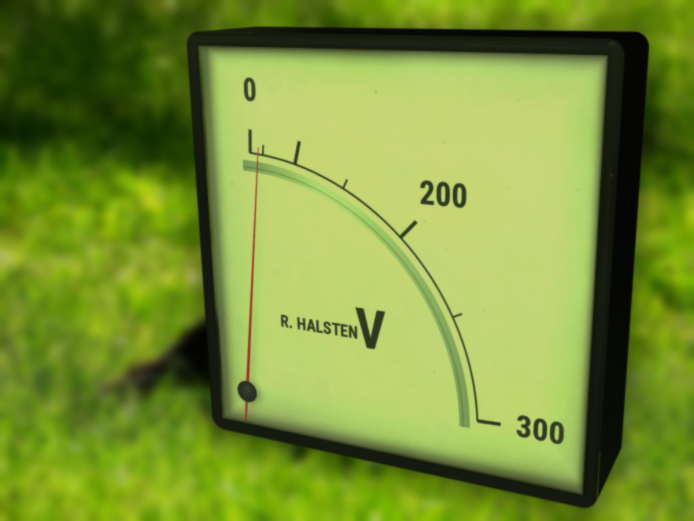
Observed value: 50; V
